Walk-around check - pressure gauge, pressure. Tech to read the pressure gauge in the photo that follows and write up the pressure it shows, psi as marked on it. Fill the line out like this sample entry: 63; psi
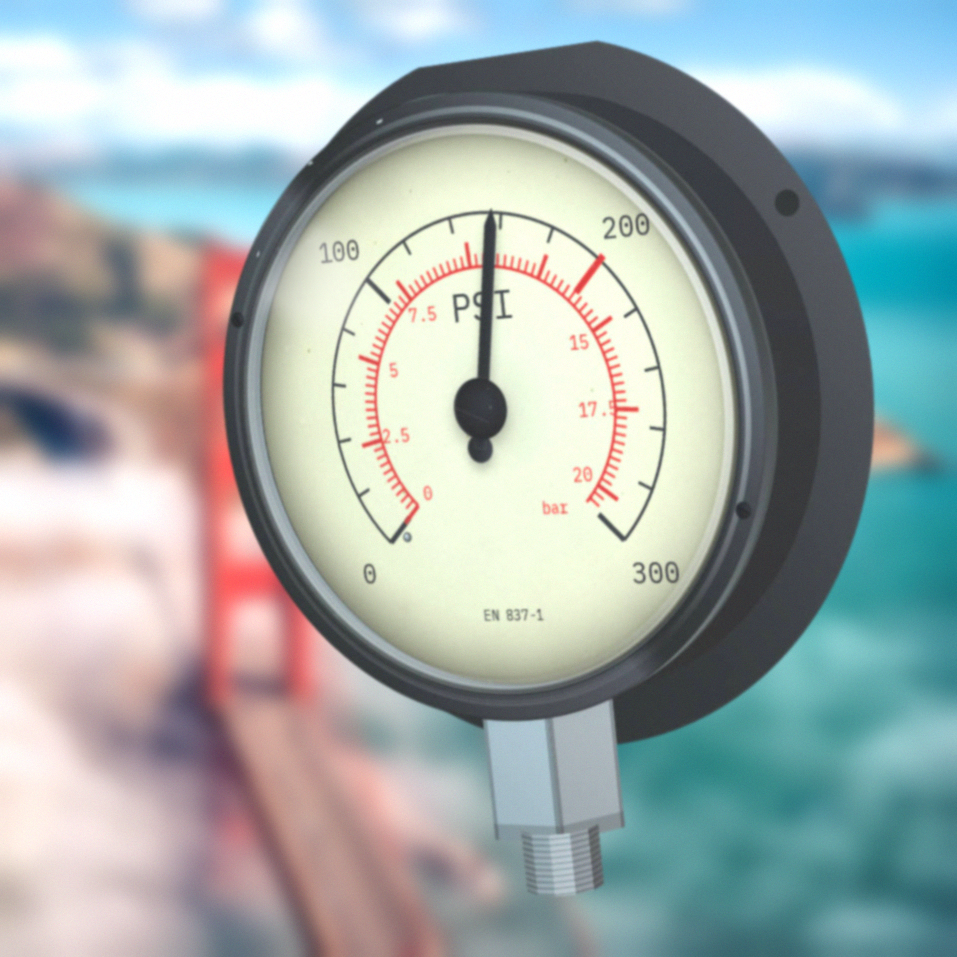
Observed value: 160; psi
